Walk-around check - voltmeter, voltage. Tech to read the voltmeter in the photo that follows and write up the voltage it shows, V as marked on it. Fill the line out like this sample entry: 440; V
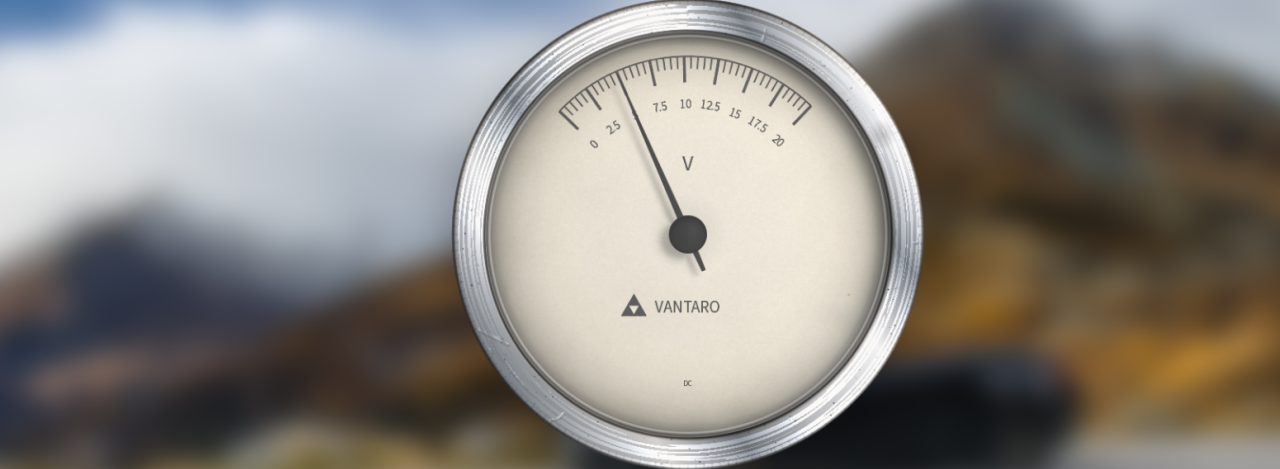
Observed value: 5; V
